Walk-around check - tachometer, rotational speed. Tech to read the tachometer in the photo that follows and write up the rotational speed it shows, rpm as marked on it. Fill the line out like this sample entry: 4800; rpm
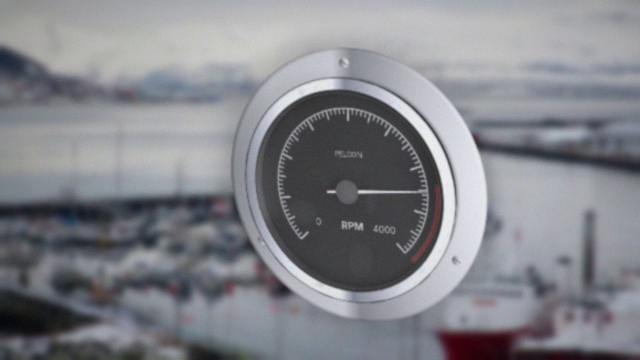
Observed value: 3250; rpm
